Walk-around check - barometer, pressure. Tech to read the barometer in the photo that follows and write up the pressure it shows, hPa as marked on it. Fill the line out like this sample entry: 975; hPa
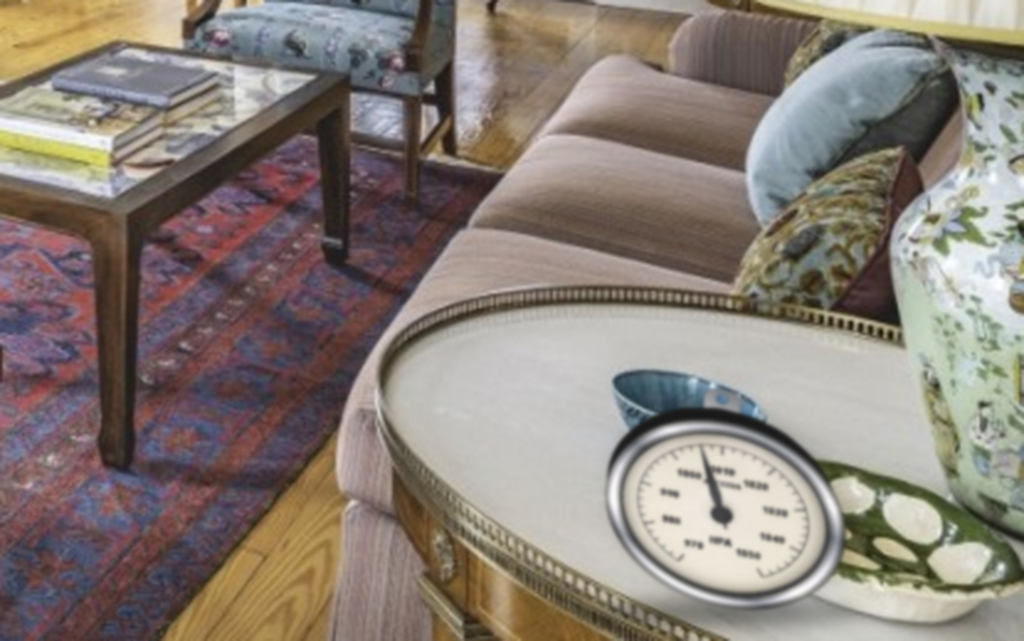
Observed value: 1006; hPa
